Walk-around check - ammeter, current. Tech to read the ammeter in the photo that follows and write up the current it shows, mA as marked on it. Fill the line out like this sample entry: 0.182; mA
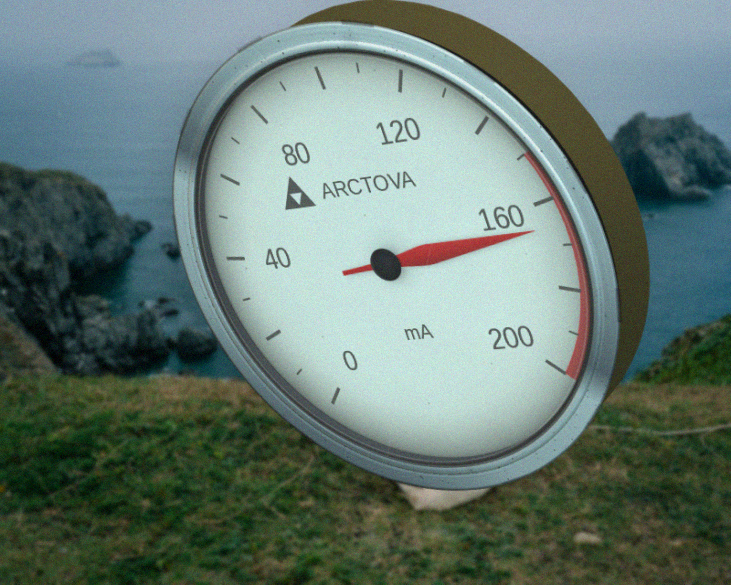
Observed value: 165; mA
